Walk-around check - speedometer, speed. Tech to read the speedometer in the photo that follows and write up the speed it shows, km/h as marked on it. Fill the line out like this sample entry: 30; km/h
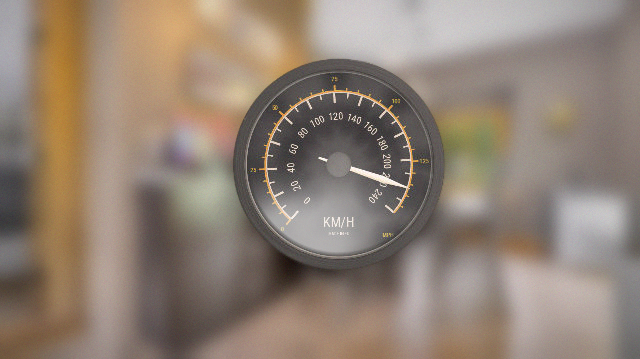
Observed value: 220; km/h
